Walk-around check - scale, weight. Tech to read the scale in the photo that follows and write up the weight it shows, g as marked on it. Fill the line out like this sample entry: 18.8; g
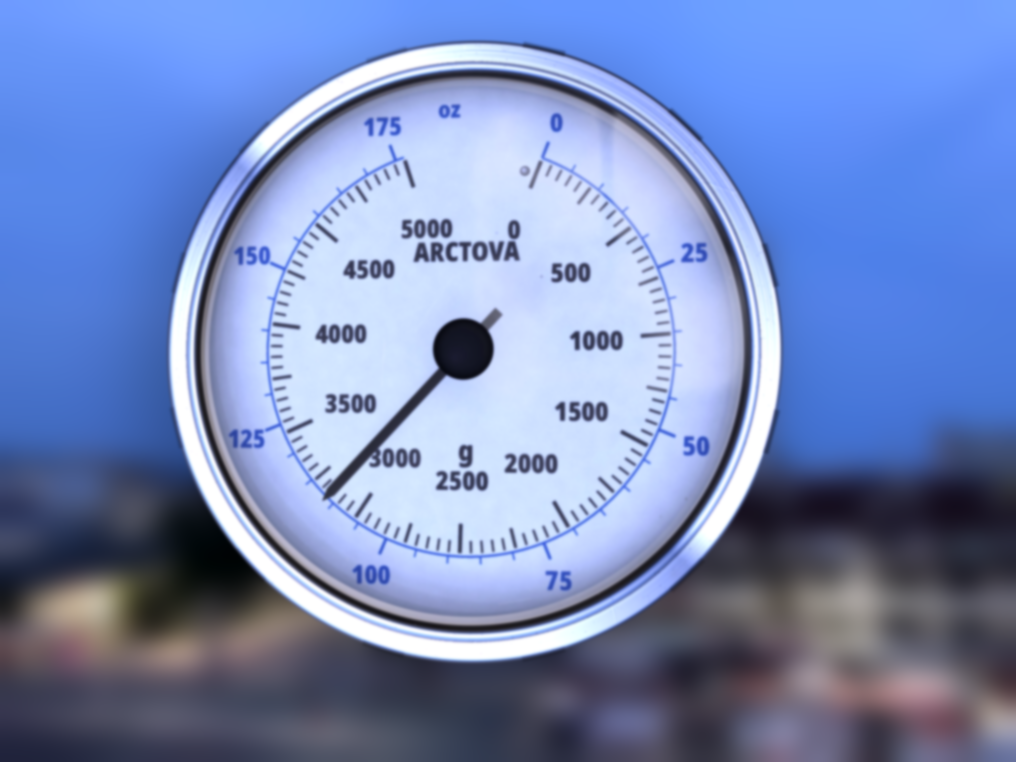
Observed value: 3150; g
